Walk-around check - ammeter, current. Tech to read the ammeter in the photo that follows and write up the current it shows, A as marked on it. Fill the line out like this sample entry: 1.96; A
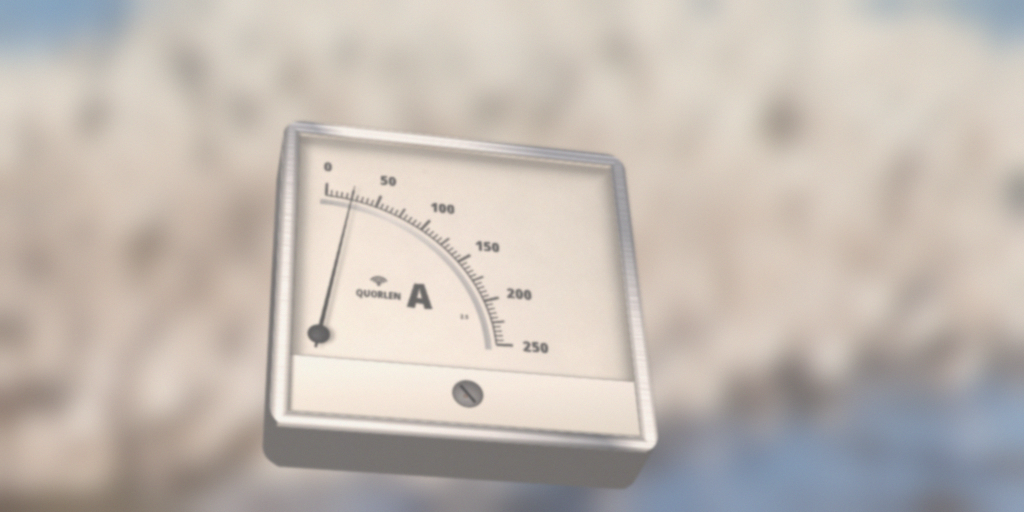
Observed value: 25; A
